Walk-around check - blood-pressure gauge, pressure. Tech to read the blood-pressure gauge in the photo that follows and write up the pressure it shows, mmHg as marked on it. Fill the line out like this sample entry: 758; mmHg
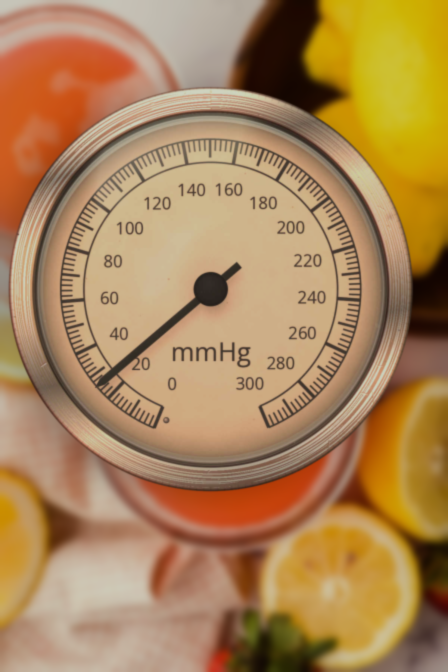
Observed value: 26; mmHg
